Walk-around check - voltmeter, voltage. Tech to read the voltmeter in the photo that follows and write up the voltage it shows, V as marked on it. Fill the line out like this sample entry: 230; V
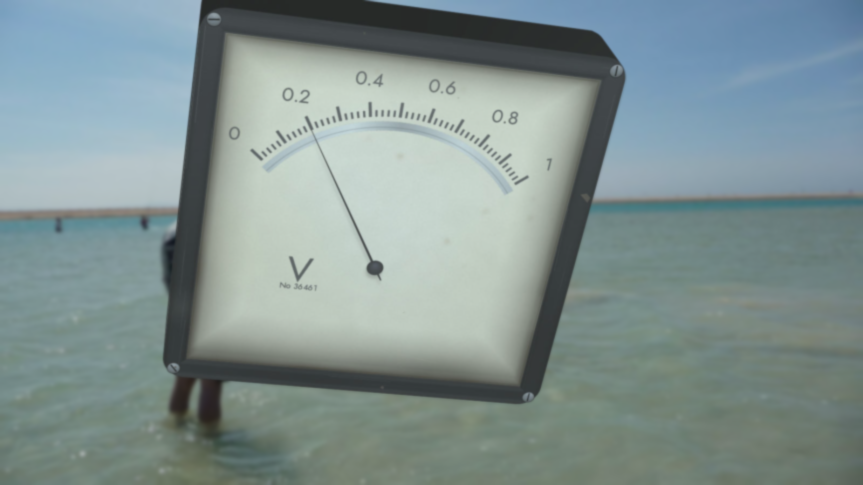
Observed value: 0.2; V
